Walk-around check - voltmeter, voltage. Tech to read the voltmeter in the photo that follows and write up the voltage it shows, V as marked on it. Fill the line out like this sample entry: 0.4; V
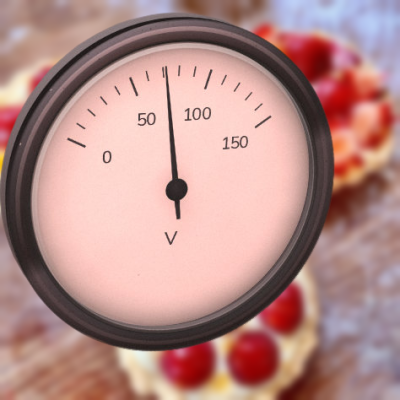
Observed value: 70; V
